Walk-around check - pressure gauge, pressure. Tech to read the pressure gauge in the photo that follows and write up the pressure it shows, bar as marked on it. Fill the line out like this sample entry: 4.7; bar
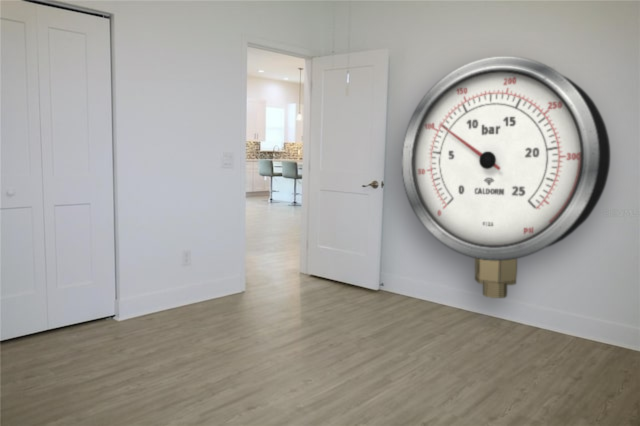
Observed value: 7.5; bar
